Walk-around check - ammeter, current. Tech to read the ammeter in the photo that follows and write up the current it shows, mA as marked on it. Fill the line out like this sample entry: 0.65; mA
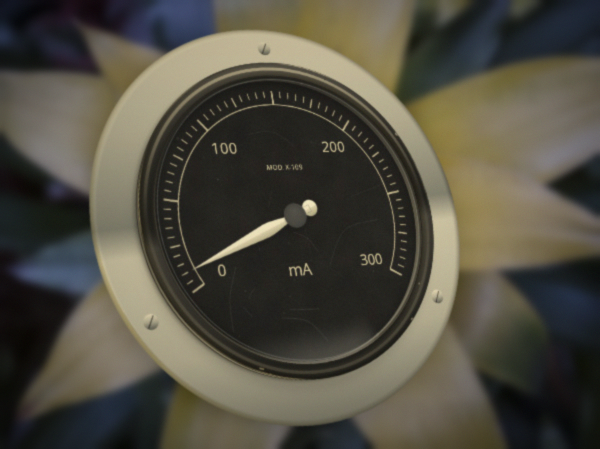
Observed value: 10; mA
